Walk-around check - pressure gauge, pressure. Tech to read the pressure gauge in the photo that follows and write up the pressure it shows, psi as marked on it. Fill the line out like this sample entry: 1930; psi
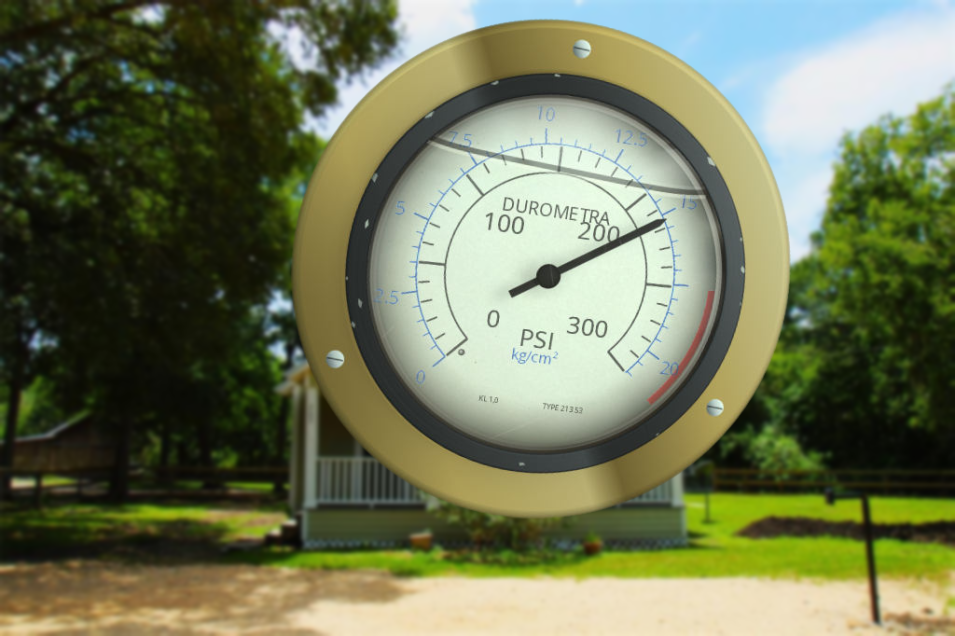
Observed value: 215; psi
